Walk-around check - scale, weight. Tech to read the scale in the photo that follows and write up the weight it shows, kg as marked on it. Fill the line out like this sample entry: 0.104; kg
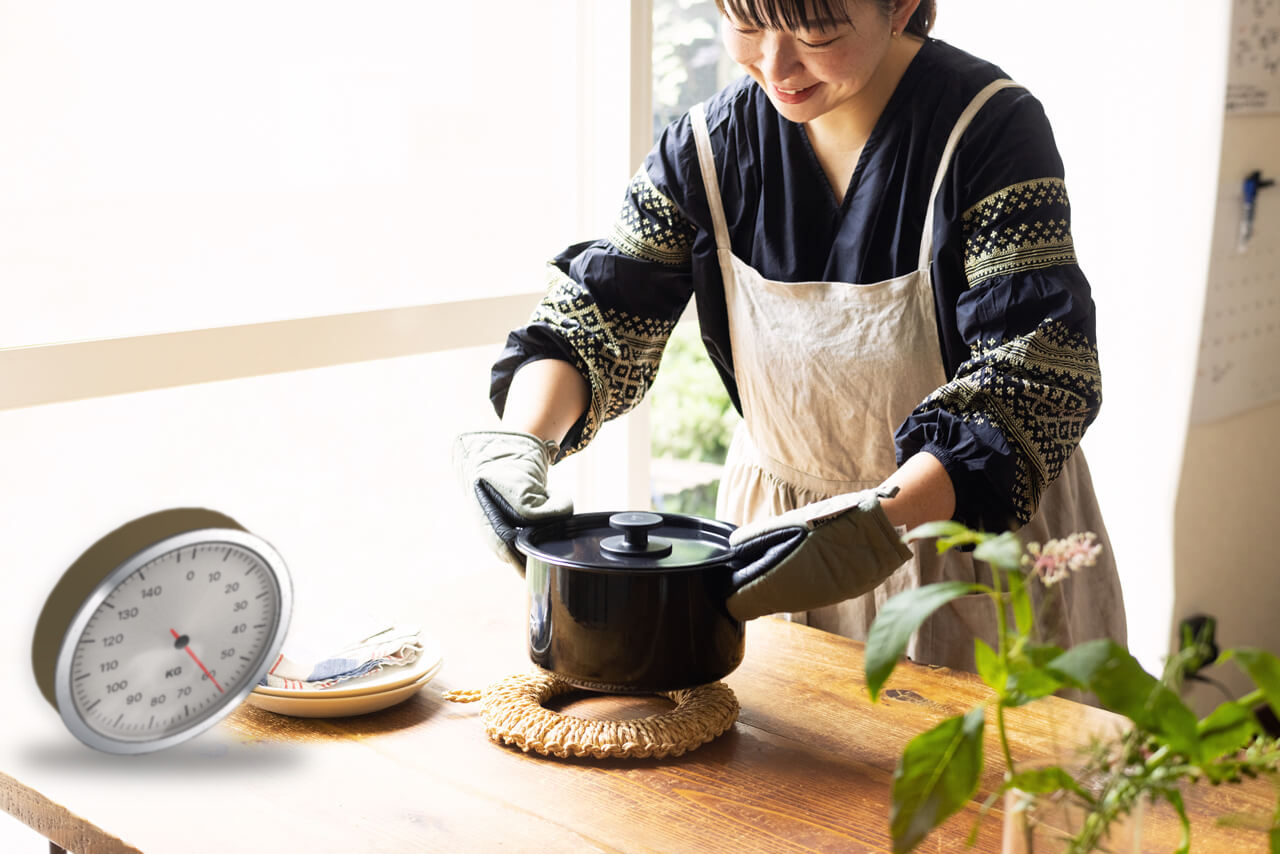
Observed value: 60; kg
